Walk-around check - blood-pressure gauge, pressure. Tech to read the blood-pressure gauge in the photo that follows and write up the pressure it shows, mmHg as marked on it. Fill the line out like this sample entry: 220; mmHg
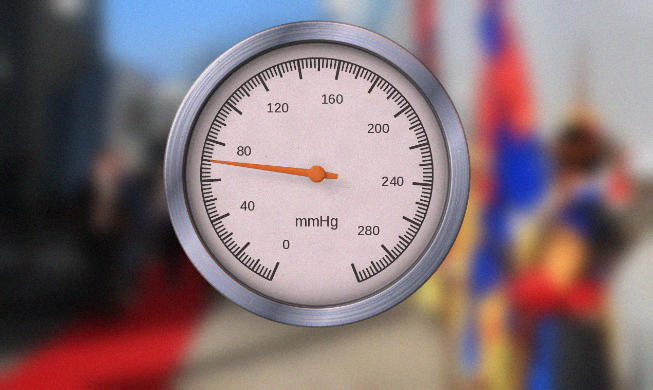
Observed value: 70; mmHg
